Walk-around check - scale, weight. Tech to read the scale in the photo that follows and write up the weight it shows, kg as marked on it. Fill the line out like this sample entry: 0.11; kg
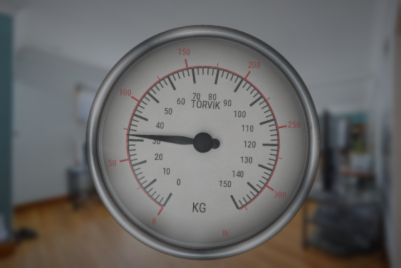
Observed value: 32; kg
